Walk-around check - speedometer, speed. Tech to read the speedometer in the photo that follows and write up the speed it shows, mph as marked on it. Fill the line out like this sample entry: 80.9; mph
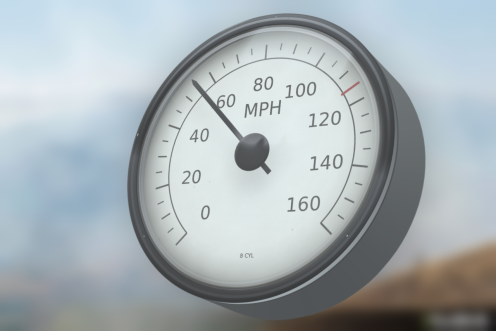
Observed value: 55; mph
